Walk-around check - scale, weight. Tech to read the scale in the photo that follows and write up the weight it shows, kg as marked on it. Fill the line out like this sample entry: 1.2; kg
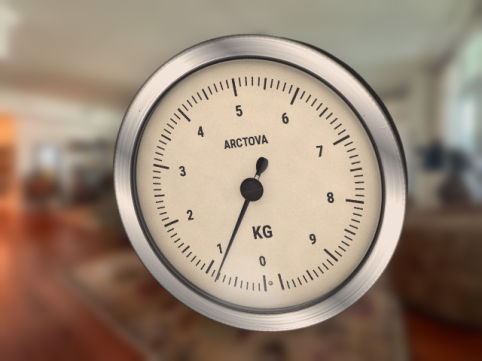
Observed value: 0.8; kg
